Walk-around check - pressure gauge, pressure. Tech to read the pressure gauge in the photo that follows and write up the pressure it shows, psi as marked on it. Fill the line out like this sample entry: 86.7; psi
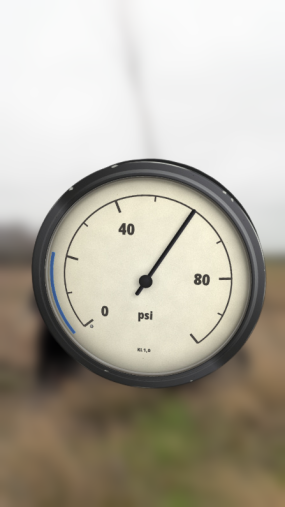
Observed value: 60; psi
